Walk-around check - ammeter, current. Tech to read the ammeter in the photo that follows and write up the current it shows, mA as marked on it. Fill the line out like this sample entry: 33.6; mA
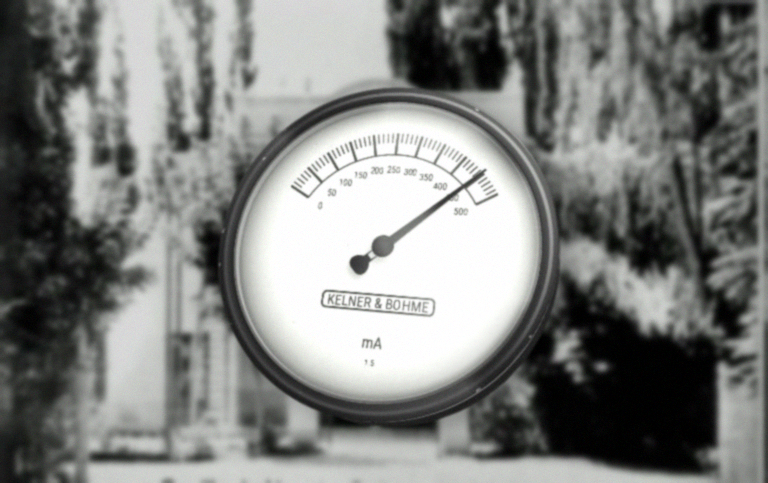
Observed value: 450; mA
